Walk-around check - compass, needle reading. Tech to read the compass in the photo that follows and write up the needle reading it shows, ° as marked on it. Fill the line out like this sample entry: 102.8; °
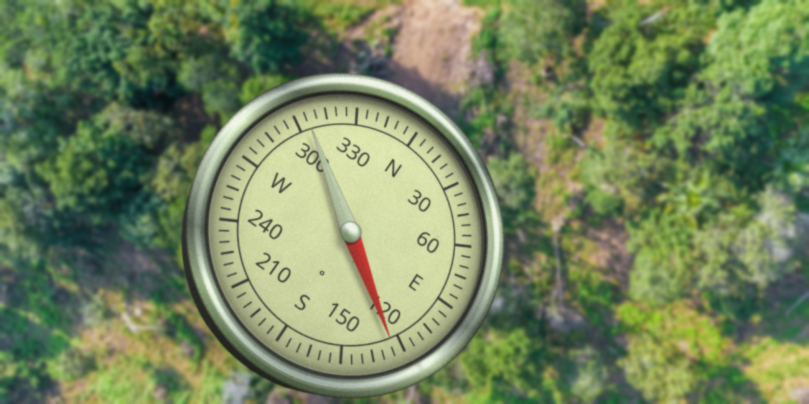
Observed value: 125; °
